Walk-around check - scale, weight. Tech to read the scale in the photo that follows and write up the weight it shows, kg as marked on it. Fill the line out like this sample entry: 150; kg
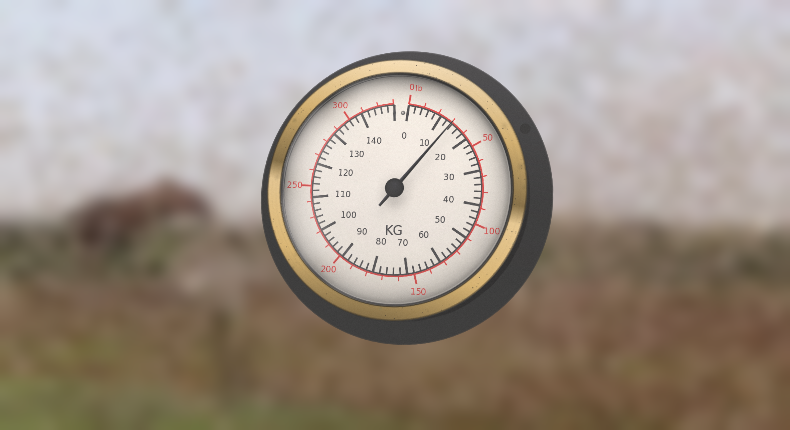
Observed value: 14; kg
